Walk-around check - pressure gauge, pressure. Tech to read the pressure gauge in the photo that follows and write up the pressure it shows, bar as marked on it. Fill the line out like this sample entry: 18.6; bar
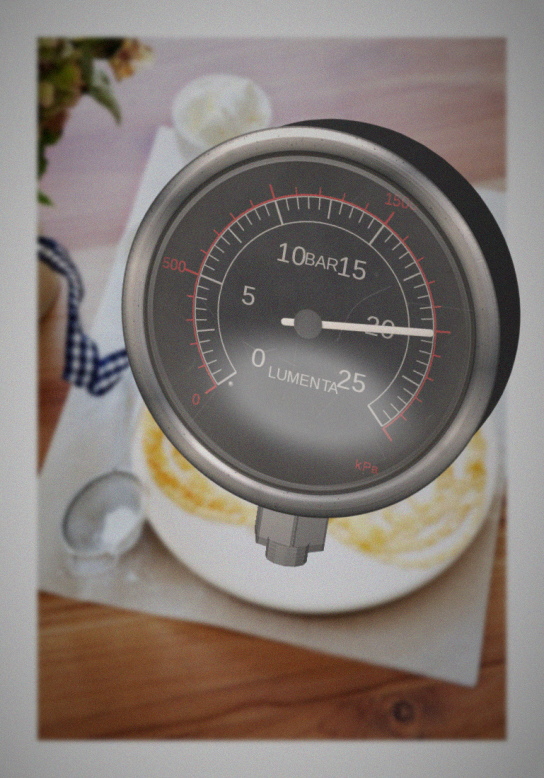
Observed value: 20; bar
